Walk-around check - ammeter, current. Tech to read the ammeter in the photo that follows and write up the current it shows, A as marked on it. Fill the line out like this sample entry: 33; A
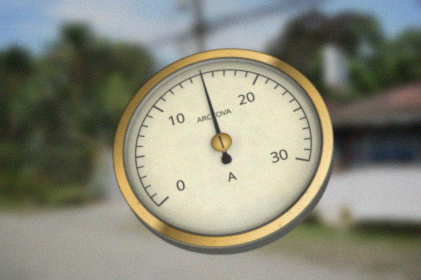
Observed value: 15; A
